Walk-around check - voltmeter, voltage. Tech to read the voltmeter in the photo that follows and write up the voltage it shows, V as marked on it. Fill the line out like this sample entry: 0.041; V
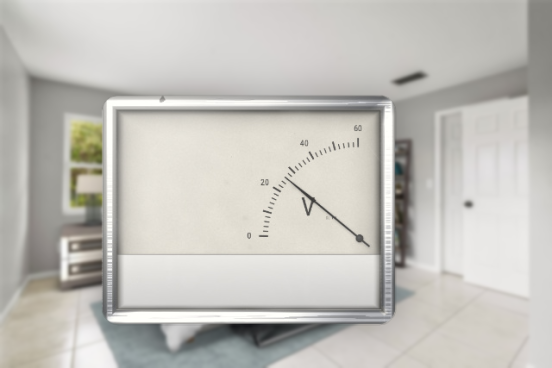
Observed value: 26; V
